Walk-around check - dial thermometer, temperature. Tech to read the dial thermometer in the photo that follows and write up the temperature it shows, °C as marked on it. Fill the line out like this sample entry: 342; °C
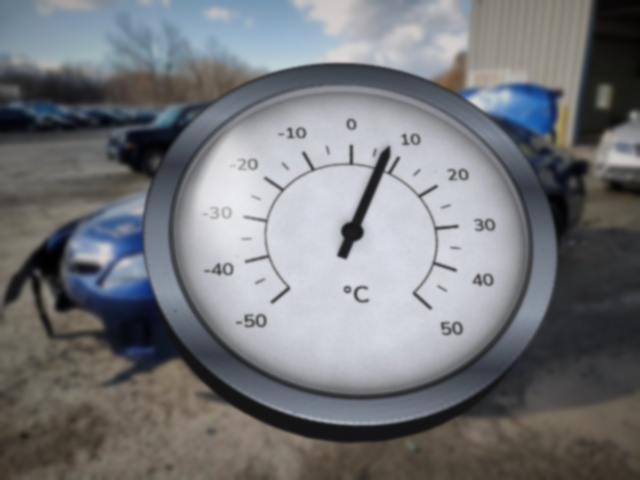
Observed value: 7.5; °C
